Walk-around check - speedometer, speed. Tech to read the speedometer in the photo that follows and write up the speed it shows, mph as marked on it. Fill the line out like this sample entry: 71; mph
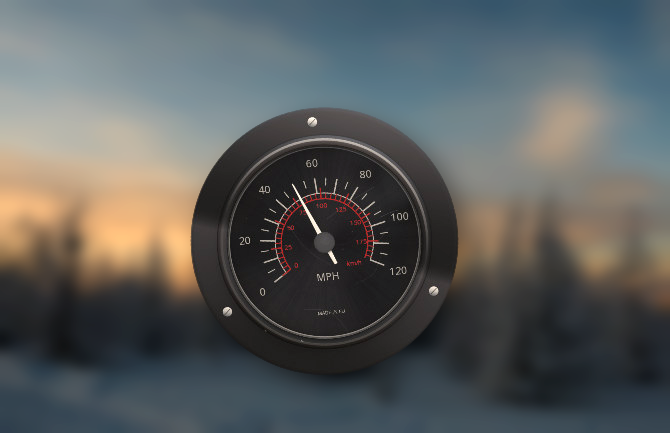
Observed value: 50; mph
